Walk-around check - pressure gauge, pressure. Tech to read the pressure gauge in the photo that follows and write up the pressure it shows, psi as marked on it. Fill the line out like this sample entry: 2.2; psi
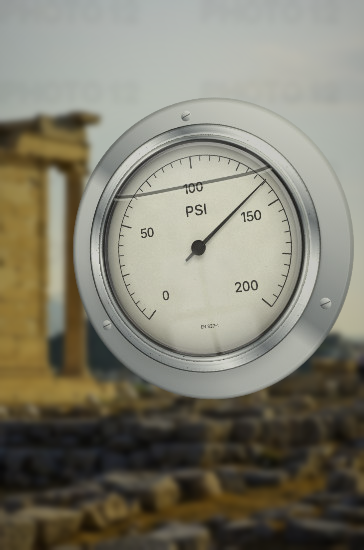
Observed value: 140; psi
